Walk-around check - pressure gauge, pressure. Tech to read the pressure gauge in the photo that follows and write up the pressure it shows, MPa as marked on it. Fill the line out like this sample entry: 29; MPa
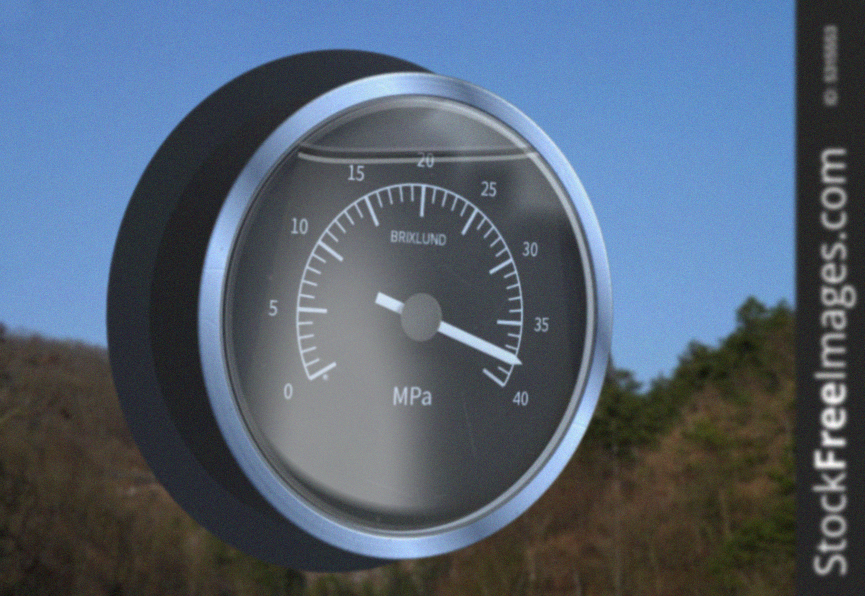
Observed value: 38; MPa
